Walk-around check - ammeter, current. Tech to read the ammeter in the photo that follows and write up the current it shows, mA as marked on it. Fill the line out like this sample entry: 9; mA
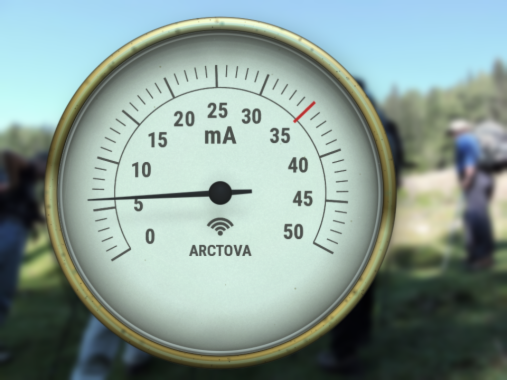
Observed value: 6; mA
